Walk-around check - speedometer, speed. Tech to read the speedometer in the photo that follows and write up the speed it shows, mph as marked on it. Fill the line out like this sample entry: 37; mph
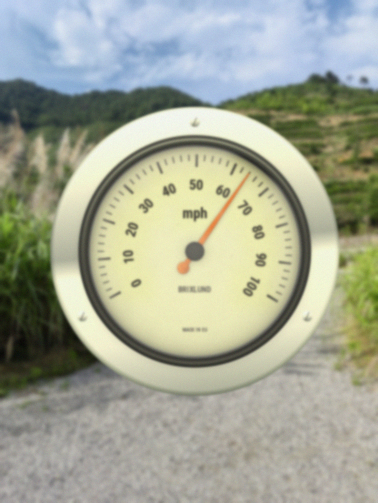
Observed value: 64; mph
